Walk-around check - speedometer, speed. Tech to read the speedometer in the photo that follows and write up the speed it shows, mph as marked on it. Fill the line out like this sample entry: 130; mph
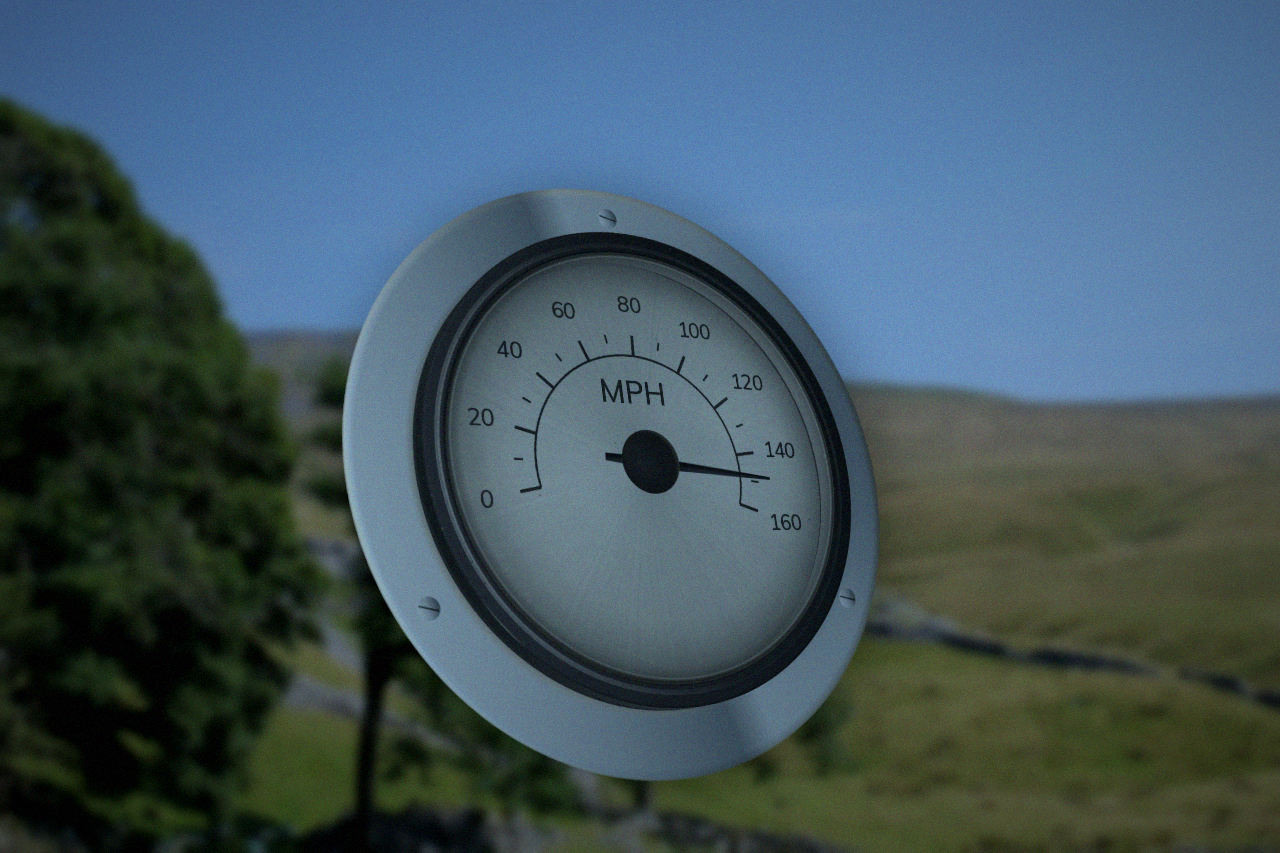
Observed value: 150; mph
